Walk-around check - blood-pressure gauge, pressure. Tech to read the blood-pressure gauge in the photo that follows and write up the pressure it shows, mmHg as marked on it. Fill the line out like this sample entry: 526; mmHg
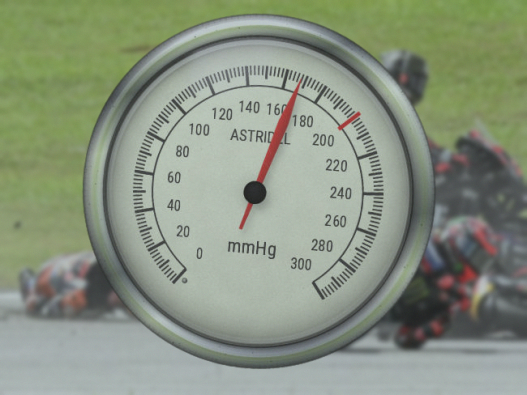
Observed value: 168; mmHg
